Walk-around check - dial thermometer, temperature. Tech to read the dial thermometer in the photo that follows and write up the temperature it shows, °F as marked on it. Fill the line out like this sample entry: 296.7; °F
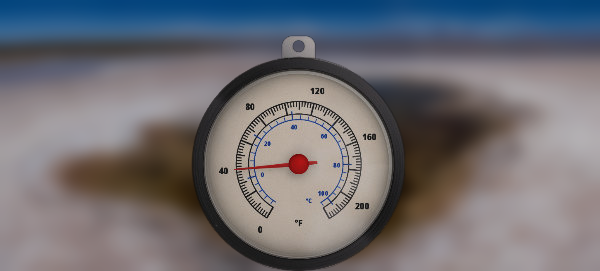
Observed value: 40; °F
